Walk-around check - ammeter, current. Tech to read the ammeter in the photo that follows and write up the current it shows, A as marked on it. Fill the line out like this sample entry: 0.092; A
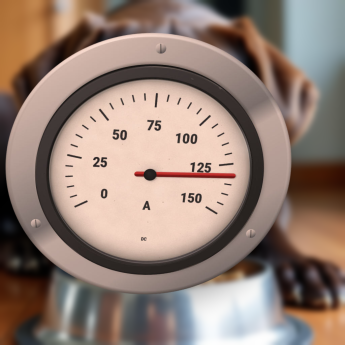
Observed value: 130; A
